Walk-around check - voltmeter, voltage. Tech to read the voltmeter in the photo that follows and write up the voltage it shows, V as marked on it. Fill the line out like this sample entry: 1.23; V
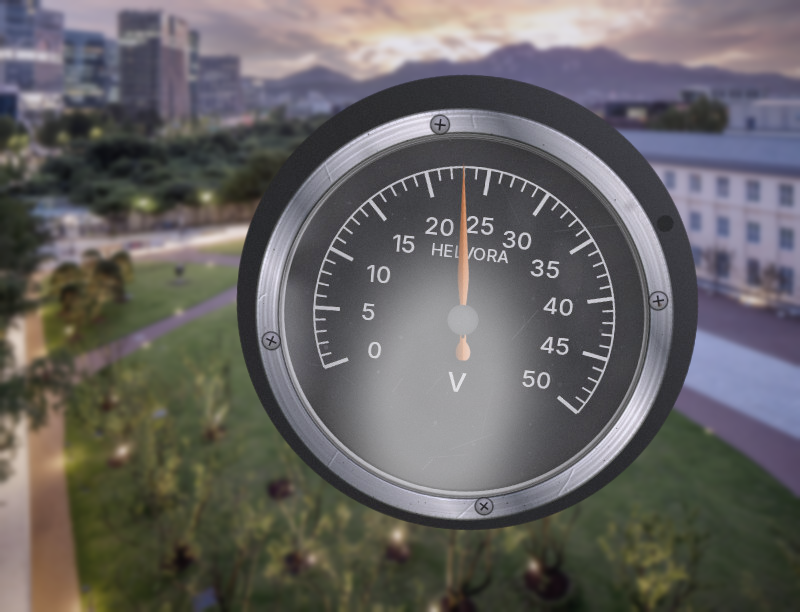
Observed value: 23; V
